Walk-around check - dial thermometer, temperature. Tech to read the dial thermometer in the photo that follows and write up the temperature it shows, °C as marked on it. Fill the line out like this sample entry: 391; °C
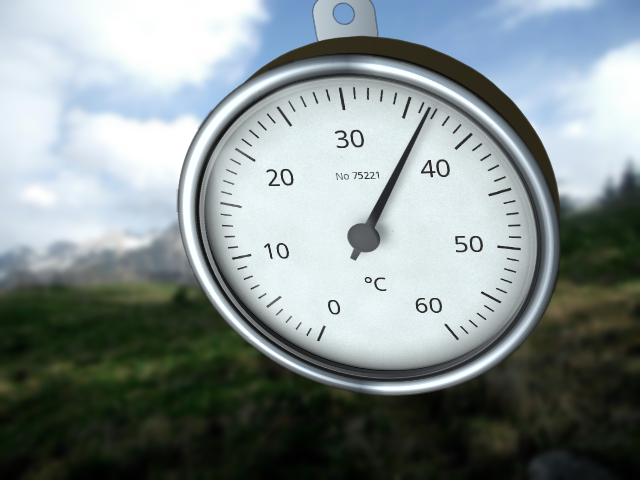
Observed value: 36.5; °C
